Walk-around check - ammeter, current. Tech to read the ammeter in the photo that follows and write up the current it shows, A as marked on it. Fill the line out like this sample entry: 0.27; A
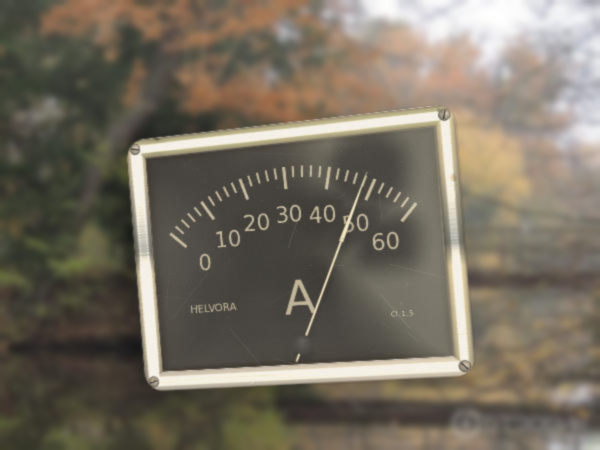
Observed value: 48; A
